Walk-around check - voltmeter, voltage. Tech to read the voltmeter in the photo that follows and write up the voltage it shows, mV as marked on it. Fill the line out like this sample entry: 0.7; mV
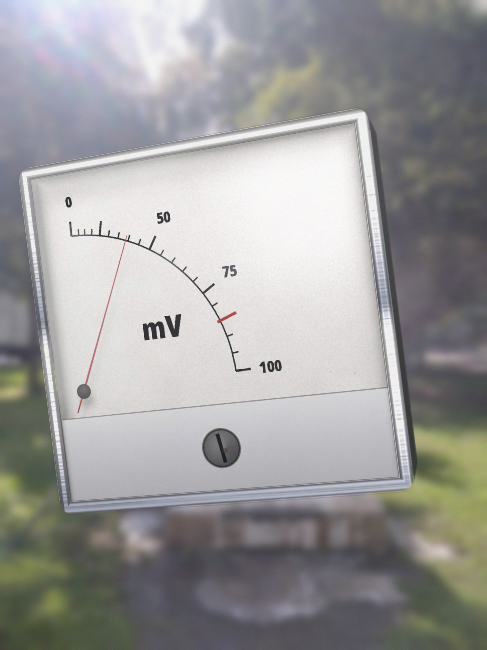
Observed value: 40; mV
